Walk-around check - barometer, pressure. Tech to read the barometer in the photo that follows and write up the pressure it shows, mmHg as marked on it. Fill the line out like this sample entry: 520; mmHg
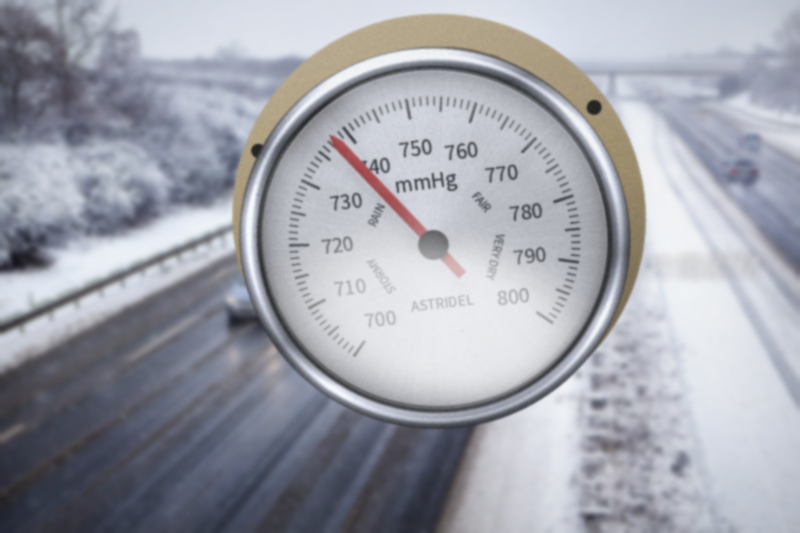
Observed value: 738; mmHg
